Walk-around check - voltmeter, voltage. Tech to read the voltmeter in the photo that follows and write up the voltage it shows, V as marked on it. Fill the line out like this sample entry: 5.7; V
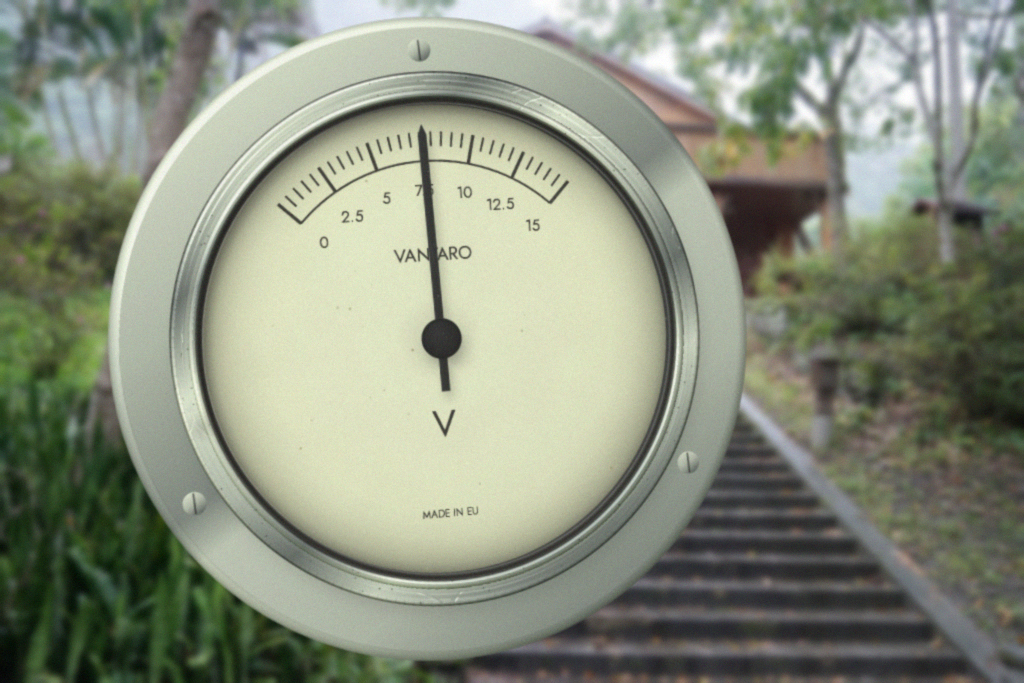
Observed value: 7.5; V
